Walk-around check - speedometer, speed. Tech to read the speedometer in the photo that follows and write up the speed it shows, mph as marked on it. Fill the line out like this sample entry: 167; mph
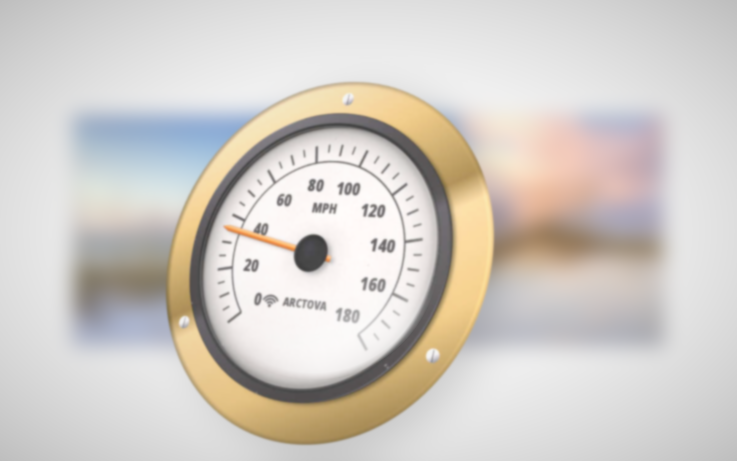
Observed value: 35; mph
